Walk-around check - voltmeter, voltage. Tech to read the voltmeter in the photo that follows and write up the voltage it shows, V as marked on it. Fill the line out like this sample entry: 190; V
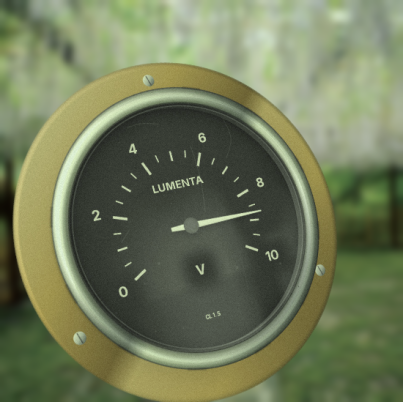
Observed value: 8.75; V
